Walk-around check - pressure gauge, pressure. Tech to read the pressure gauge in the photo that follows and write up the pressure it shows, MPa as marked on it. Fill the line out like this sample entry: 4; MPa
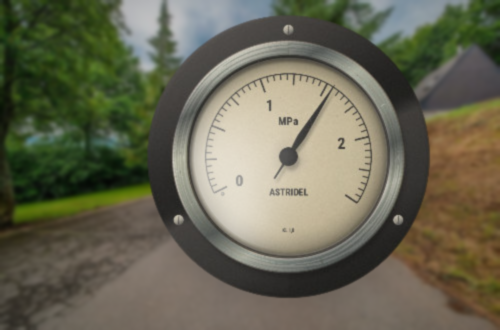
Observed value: 1.55; MPa
